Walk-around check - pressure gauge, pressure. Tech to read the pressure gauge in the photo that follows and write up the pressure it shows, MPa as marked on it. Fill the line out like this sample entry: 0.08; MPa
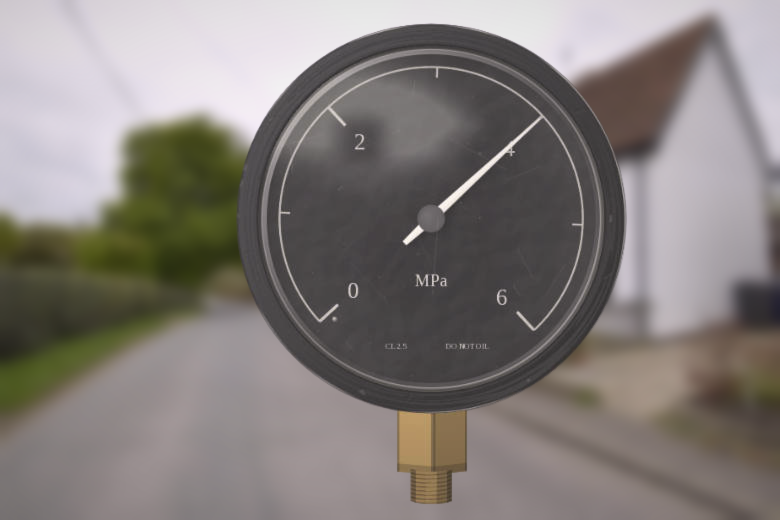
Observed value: 4; MPa
